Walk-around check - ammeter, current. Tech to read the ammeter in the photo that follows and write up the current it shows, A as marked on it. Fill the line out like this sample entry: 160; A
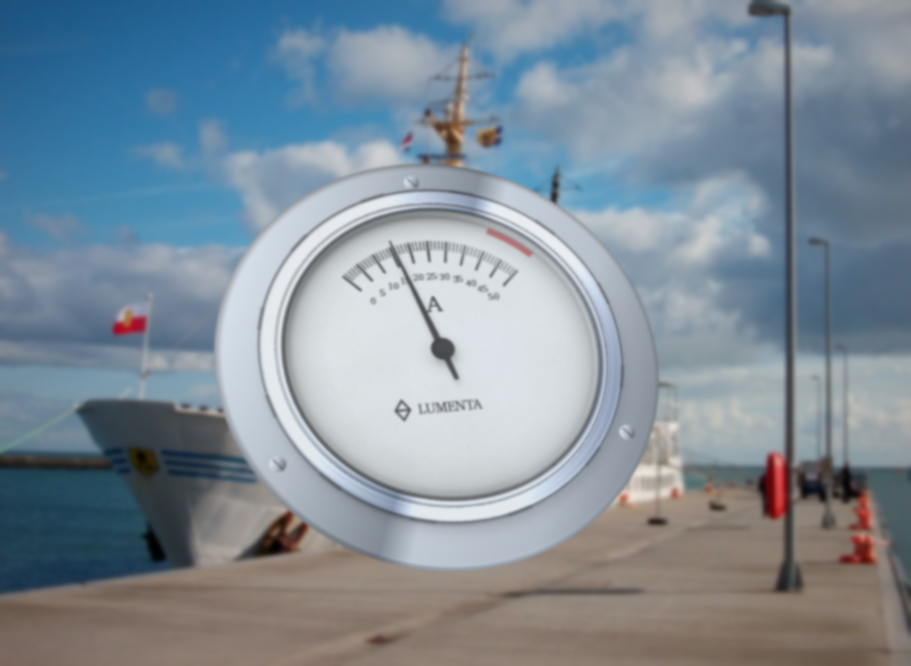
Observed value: 15; A
